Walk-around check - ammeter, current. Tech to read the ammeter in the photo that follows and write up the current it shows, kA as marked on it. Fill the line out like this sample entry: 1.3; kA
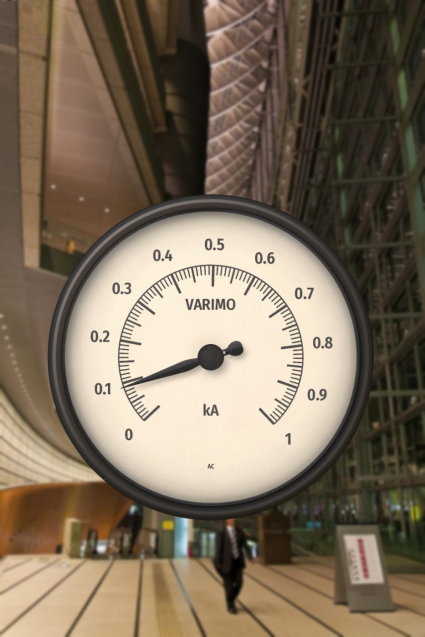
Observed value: 0.09; kA
